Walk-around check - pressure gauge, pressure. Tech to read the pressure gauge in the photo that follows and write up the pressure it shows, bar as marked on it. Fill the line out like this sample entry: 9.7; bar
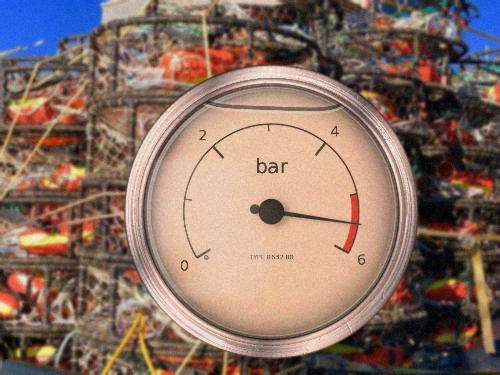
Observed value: 5.5; bar
